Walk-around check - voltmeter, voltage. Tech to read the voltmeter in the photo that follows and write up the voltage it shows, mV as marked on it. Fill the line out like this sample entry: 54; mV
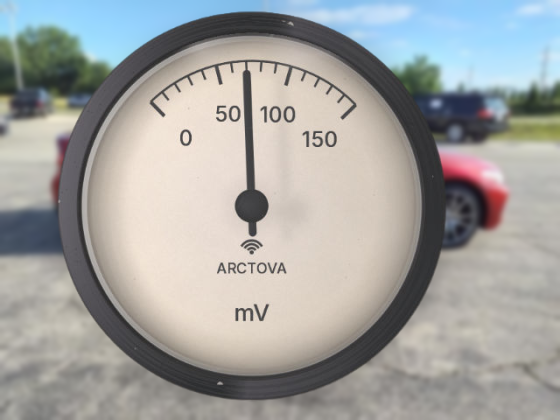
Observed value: 70; mV
